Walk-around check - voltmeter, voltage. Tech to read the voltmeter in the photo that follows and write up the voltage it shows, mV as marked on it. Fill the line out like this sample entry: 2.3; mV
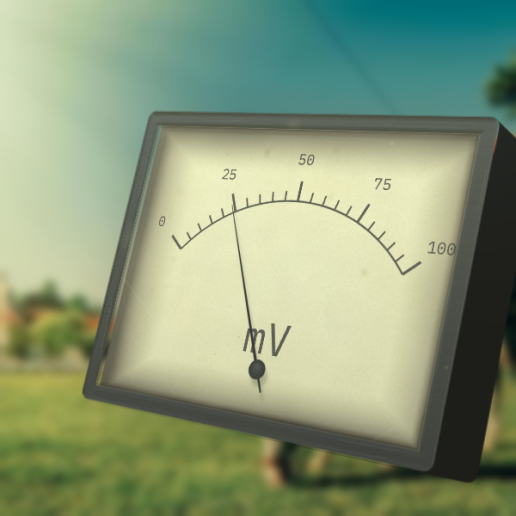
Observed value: 25; mV
